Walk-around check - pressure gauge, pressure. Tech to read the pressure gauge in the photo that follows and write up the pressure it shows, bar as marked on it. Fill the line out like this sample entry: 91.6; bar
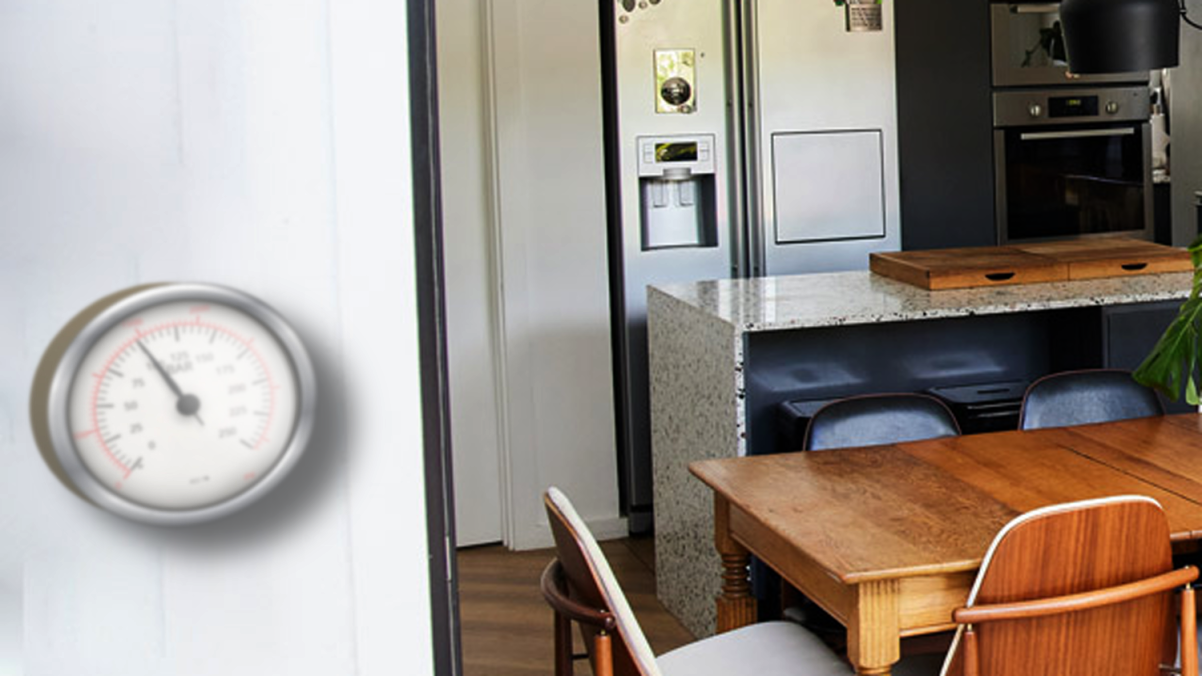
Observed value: 100; bar
